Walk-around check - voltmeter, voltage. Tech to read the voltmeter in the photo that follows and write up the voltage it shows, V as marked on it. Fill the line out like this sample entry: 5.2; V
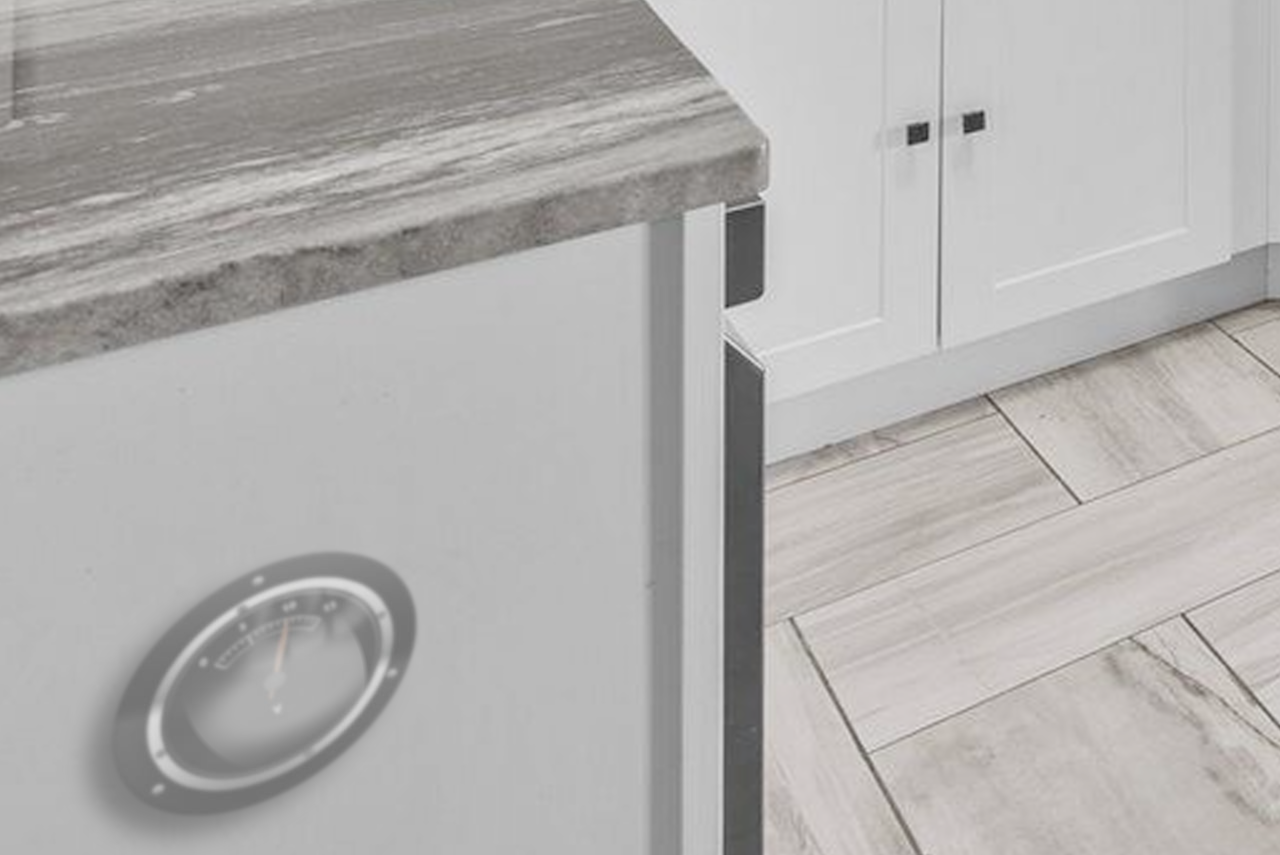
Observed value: 10; V
